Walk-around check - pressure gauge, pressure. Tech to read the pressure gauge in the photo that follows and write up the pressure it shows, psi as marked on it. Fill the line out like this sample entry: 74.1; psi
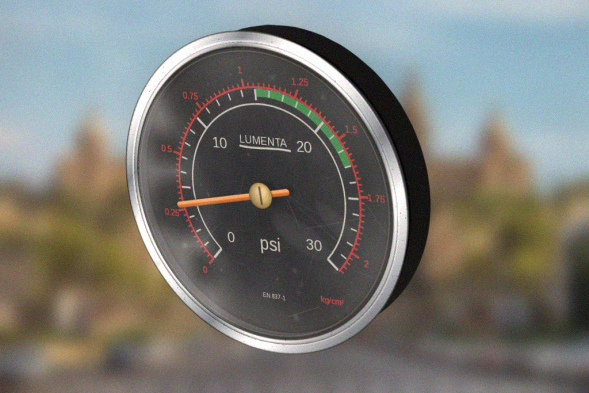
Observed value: 4; psi
